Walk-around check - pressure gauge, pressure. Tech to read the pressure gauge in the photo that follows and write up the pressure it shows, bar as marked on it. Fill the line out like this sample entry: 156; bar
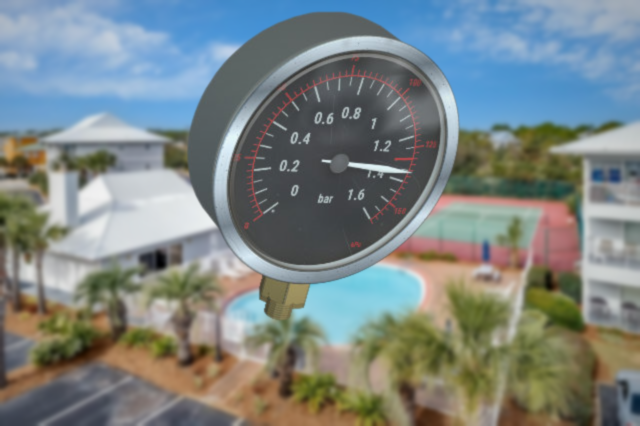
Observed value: 1.35; bar
